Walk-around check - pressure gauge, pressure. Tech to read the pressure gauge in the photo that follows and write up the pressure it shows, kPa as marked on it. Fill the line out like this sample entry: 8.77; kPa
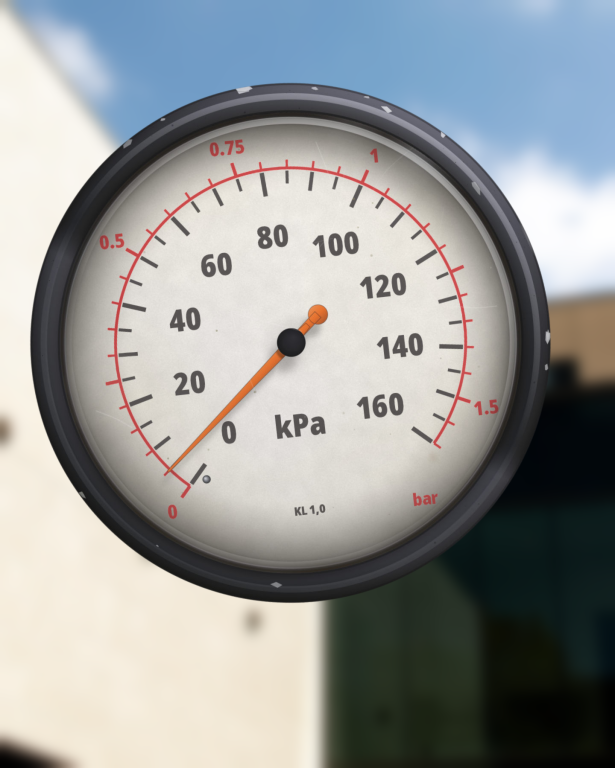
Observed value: 5; kPa
